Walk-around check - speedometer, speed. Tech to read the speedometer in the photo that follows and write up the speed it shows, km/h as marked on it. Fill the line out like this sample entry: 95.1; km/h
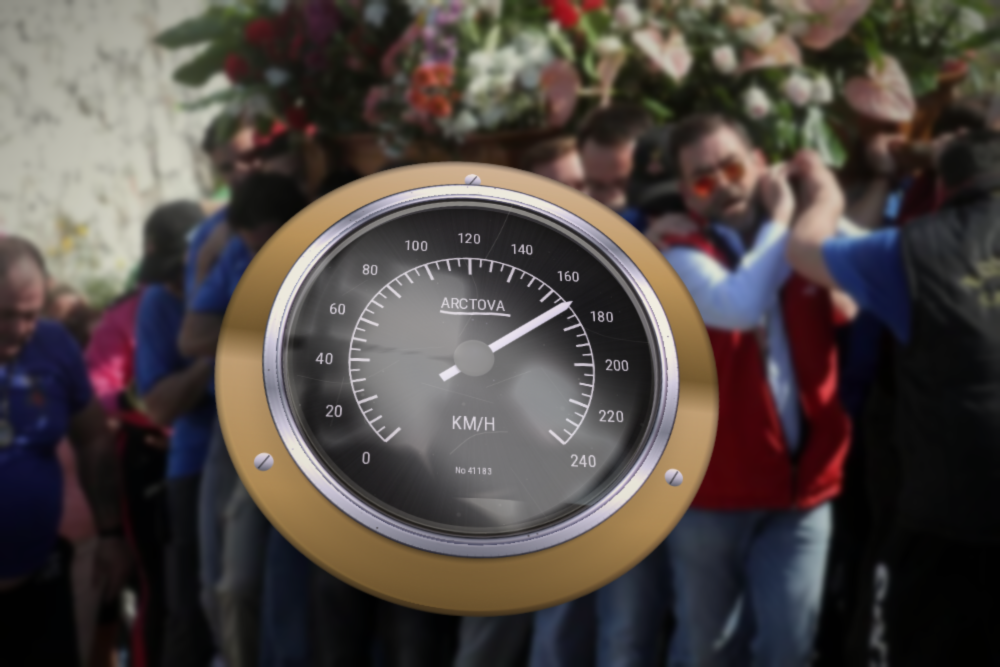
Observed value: 170; km/h
